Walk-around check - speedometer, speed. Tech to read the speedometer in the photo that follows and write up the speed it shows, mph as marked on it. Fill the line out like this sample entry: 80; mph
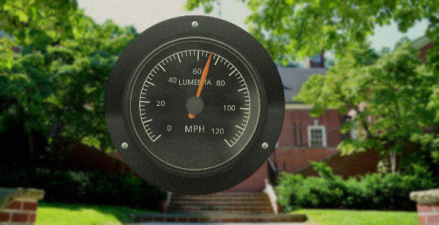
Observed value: 66; mph
